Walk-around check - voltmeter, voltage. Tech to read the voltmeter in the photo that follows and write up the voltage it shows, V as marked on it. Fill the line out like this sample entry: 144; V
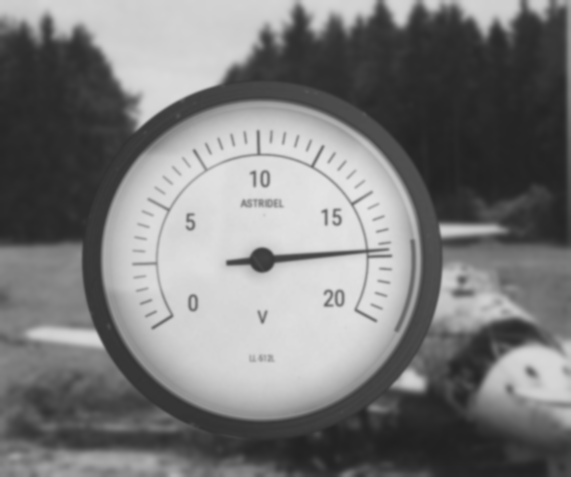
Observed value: 17.25; V
